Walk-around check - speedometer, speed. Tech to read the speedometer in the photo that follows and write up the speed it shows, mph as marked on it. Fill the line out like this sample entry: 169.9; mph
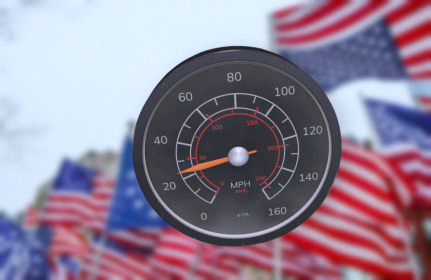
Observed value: 25; mph
